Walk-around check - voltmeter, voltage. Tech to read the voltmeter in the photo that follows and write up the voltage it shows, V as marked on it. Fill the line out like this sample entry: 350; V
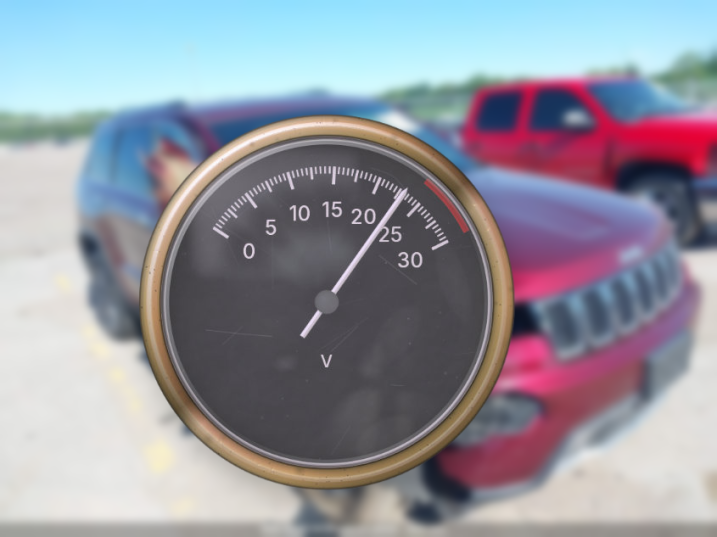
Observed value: 23; V
